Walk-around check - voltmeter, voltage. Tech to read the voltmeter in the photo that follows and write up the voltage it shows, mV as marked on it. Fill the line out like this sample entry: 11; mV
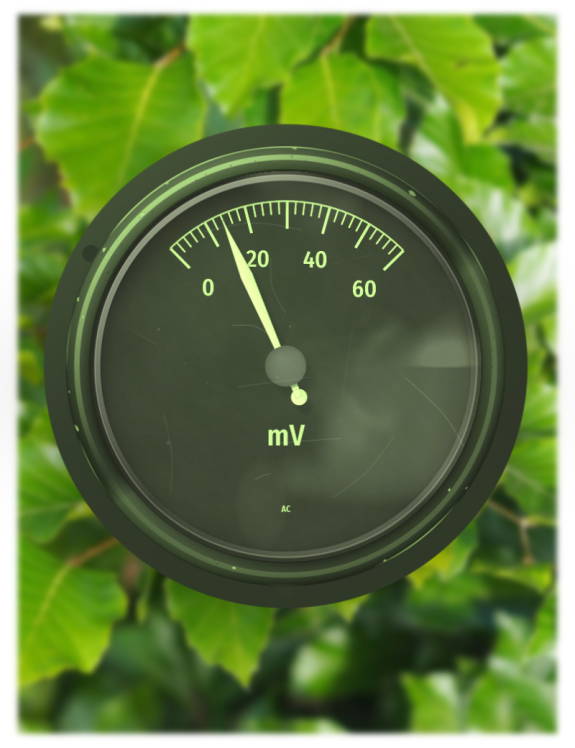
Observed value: 14; mV
